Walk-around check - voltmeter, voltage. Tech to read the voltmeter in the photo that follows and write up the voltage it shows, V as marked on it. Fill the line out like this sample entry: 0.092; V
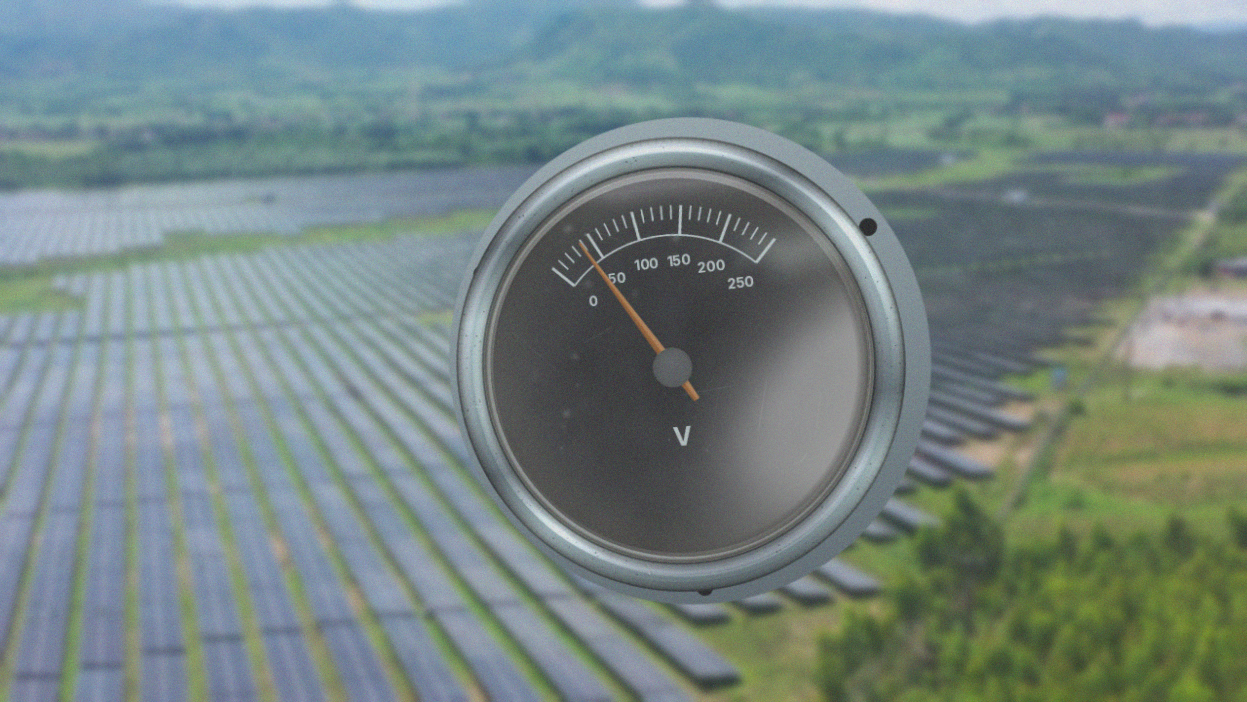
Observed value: 40; V
